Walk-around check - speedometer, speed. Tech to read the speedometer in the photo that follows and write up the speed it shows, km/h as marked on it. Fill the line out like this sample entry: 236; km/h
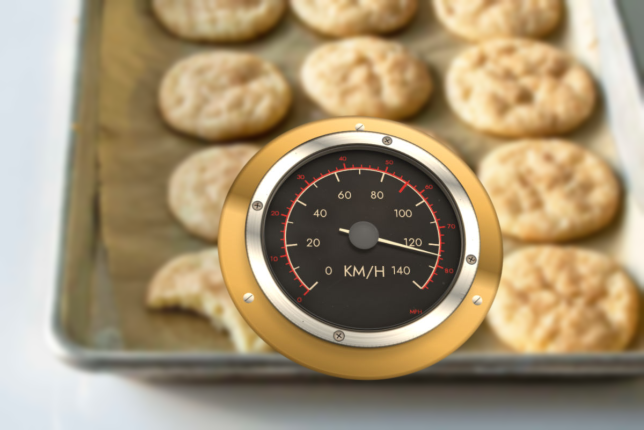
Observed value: 125; km/h
